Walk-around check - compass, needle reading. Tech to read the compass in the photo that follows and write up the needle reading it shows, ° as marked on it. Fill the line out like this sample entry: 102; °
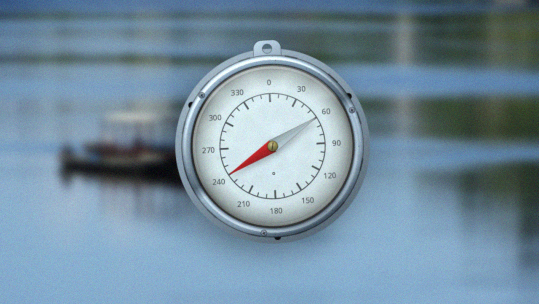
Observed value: 240; °
